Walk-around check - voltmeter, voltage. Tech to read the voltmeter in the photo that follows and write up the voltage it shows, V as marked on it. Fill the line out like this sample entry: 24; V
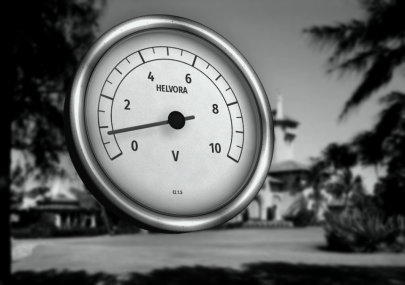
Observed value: 0.75; V
